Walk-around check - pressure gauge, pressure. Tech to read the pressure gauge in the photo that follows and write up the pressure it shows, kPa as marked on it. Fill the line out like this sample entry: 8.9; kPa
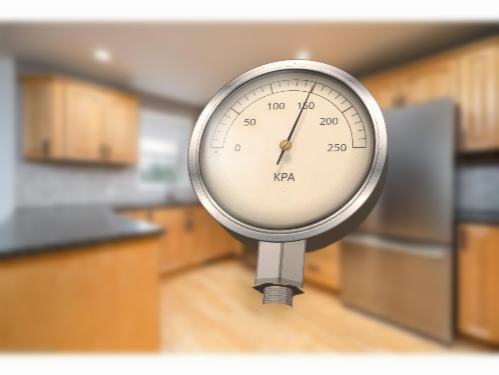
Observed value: 150; kPa
